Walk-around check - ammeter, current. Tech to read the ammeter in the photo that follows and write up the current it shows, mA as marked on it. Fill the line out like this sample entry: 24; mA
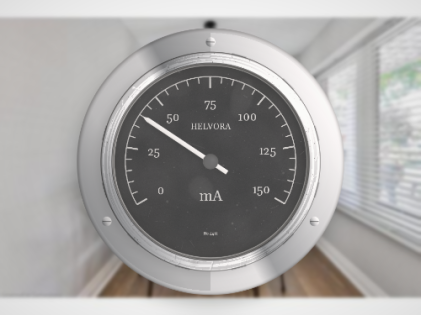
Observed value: 40; mA
